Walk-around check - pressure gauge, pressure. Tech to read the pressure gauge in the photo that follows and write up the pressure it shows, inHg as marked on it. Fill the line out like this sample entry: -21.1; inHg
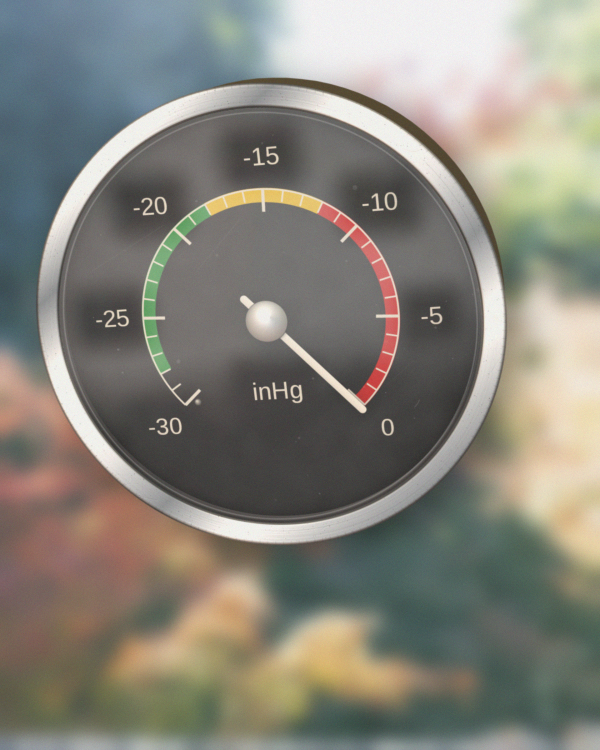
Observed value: 0; inHg
